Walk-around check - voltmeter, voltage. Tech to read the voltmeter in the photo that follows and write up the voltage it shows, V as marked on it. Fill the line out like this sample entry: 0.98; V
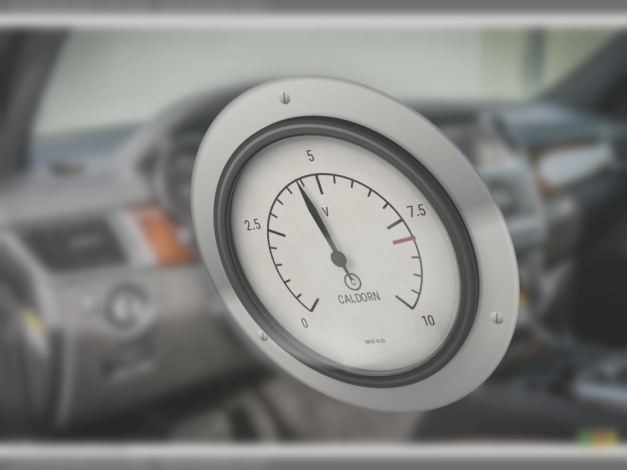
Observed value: 4.5; V
